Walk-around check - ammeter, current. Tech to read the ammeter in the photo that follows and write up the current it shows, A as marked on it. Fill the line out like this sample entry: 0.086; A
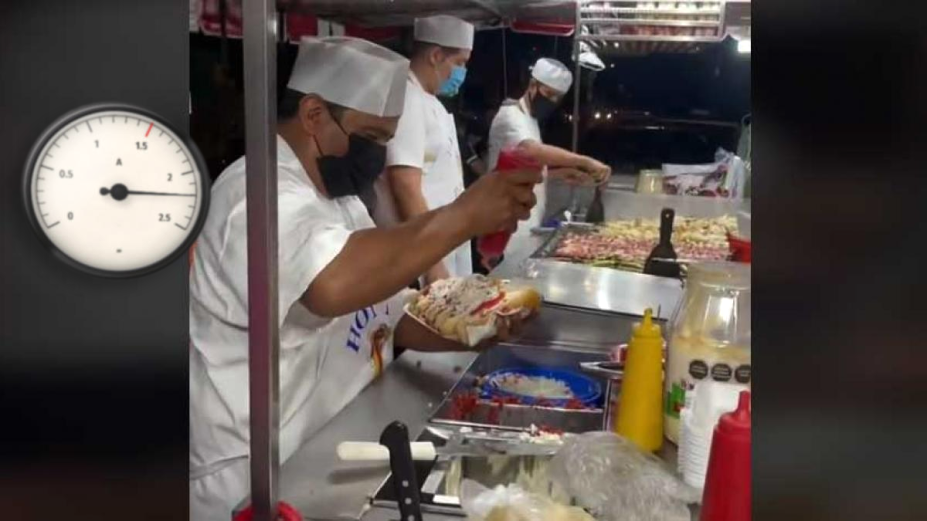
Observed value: 2.2; A
